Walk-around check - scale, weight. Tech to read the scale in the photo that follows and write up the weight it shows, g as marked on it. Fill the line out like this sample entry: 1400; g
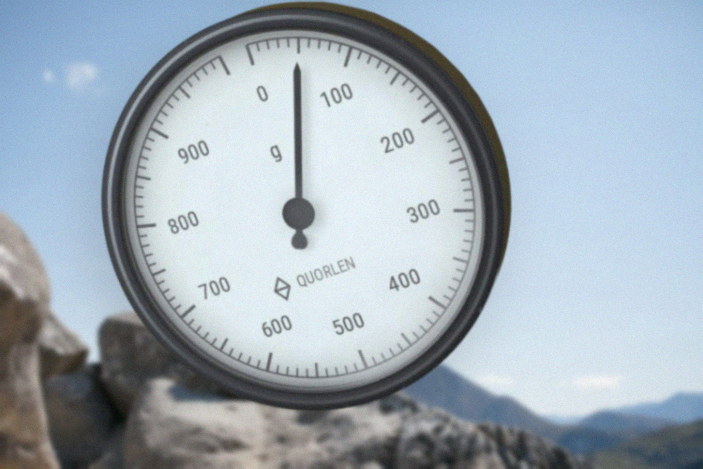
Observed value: 50; g
